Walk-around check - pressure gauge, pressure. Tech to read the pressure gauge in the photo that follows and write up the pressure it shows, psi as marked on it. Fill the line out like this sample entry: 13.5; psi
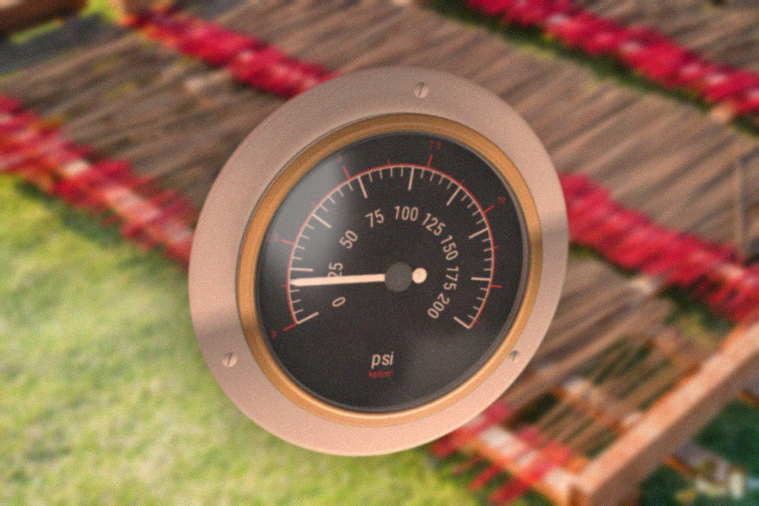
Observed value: 20; psi
